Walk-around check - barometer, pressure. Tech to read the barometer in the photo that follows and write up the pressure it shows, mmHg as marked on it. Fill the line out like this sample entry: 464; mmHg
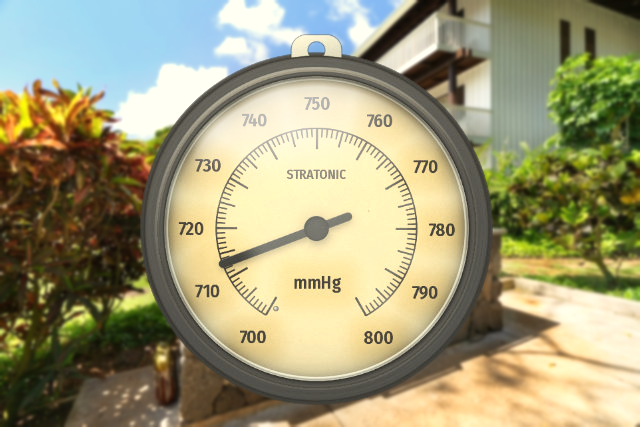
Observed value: 713; mmHg
